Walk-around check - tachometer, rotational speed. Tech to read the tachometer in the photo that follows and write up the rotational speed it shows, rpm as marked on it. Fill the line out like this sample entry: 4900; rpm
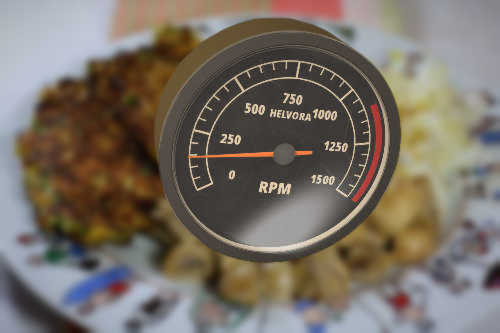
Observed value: 150; rpm
